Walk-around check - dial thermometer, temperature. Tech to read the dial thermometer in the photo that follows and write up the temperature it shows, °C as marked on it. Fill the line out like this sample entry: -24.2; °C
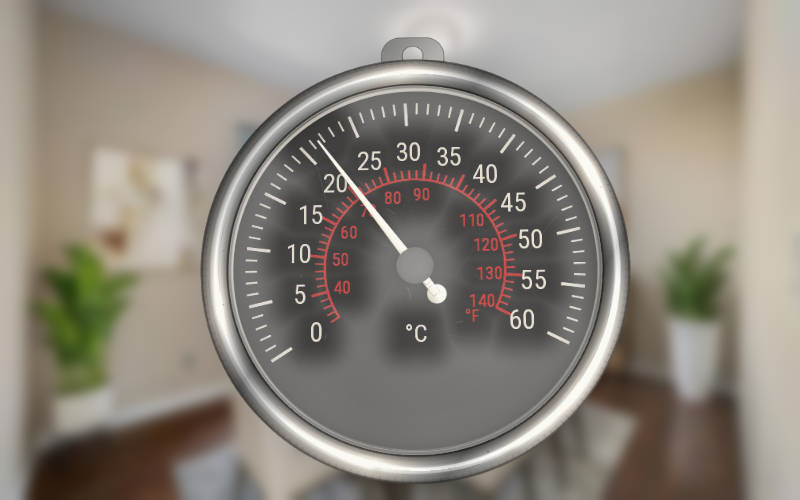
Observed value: 21.5; °C
